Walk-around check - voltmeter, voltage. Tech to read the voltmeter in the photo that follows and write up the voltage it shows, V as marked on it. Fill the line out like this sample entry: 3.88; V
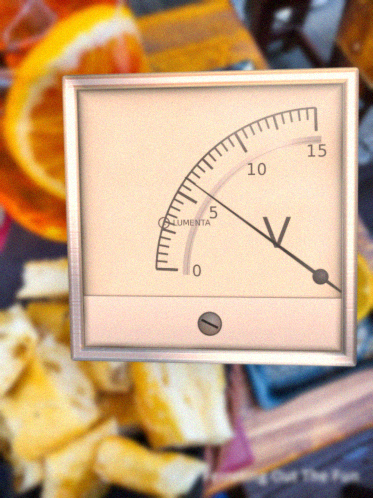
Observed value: 6; V
